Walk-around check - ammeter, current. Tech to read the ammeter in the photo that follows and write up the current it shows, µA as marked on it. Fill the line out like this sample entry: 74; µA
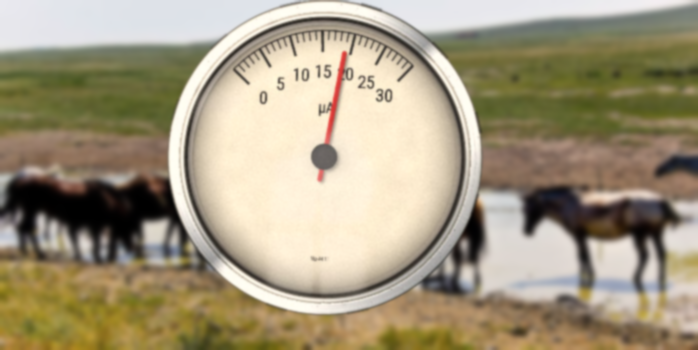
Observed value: 19; µA
